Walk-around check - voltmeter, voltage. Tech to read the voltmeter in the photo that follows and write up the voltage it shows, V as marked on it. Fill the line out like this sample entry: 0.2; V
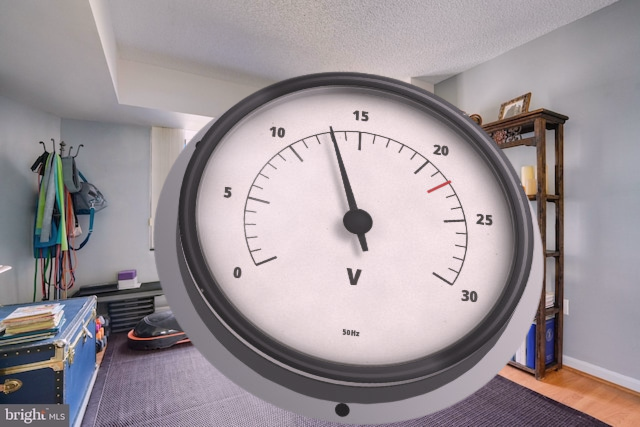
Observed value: 13; V
